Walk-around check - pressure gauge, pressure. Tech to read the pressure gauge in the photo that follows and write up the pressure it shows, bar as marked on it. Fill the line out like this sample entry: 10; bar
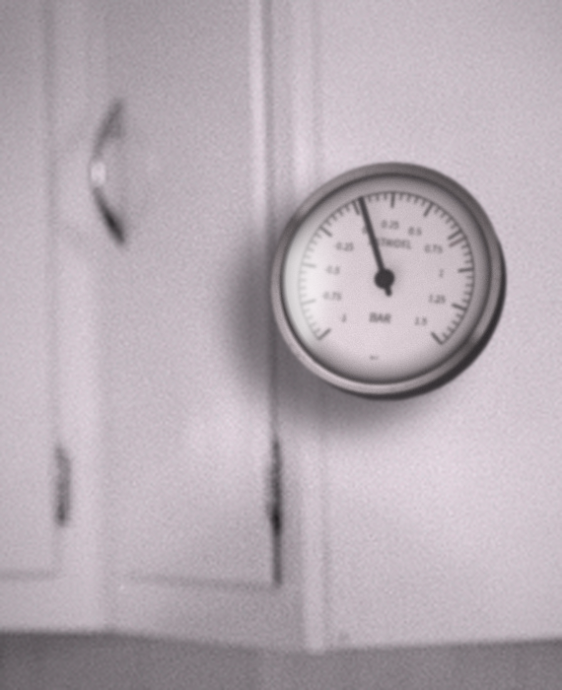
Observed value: 0.05; bar
